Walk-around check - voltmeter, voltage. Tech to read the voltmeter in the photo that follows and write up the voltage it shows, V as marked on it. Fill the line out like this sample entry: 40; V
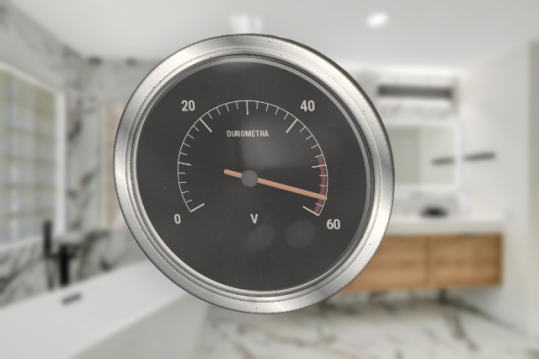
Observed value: 56; V
